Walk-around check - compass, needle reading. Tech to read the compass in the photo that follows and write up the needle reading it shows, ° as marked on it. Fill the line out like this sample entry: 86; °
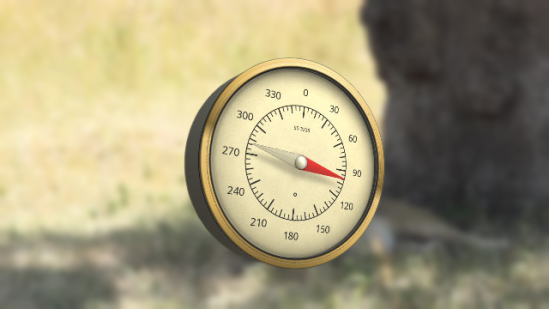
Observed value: 100; °
